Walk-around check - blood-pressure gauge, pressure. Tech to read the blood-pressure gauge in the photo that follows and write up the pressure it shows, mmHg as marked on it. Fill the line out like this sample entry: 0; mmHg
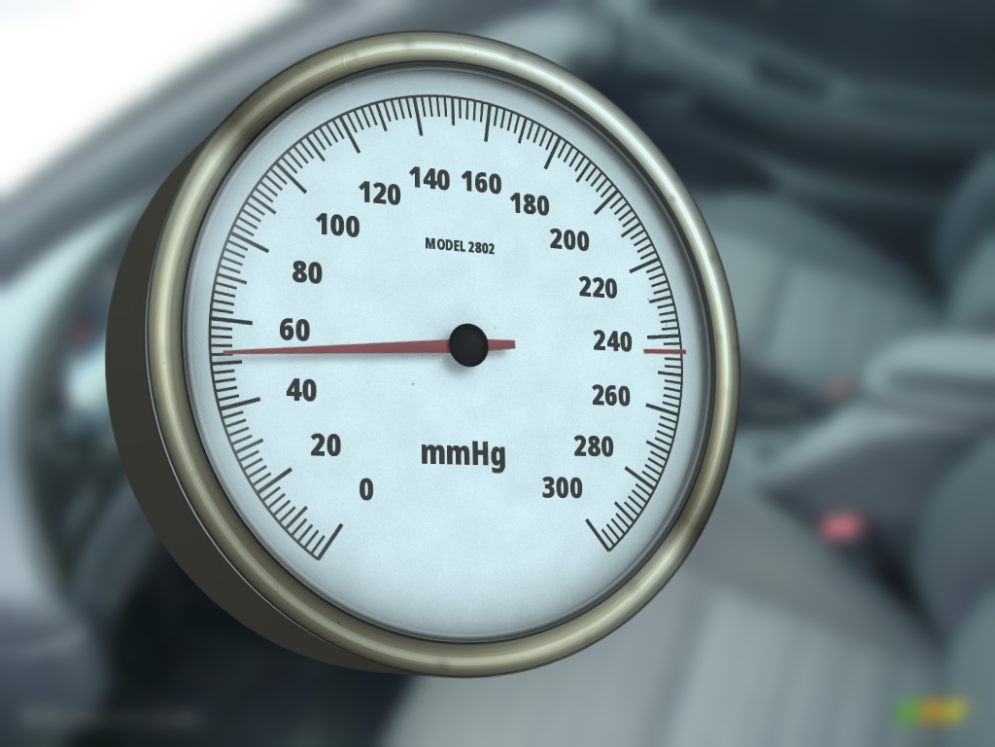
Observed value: 52; mmHg
